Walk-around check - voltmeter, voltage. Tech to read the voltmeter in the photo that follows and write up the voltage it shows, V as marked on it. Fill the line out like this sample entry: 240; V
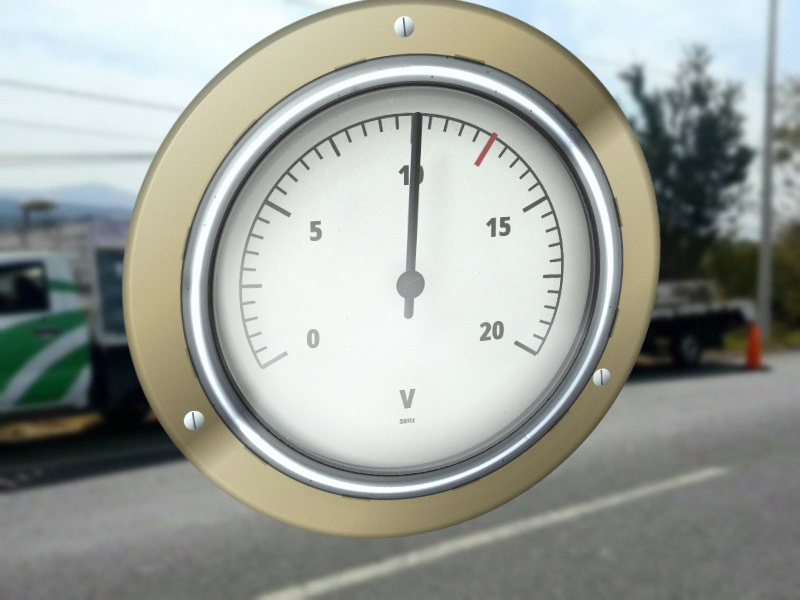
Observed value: 10; V
